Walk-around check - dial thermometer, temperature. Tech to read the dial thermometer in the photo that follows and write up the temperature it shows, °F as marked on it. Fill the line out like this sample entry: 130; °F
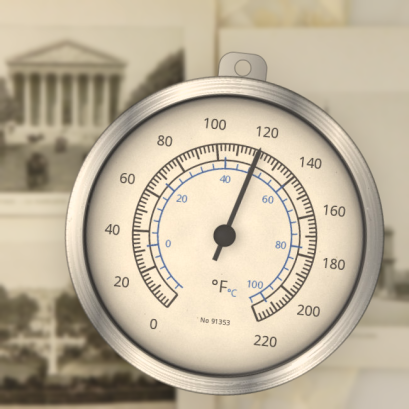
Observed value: 120; °F
